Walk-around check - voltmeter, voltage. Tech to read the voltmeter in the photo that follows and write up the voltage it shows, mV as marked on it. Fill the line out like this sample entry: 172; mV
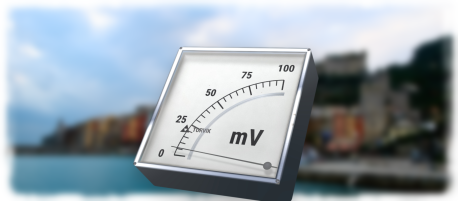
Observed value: 5; mV
